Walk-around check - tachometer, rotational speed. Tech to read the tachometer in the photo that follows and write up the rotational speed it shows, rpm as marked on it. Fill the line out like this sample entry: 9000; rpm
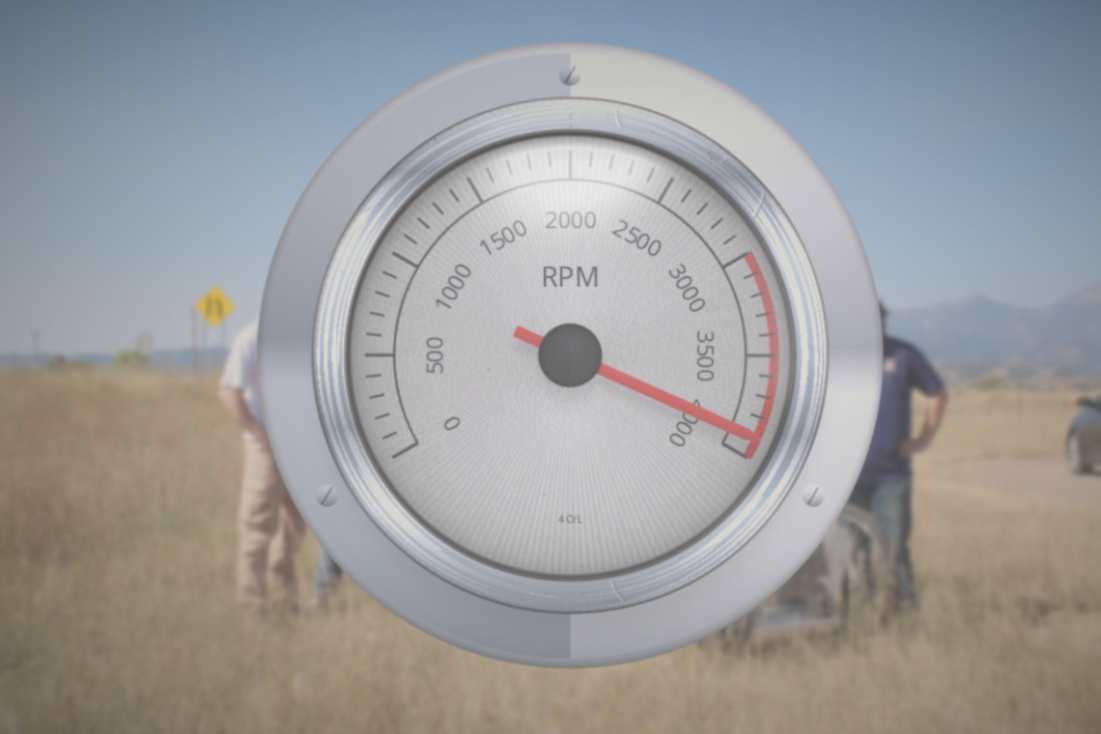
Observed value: 3900; rpm
